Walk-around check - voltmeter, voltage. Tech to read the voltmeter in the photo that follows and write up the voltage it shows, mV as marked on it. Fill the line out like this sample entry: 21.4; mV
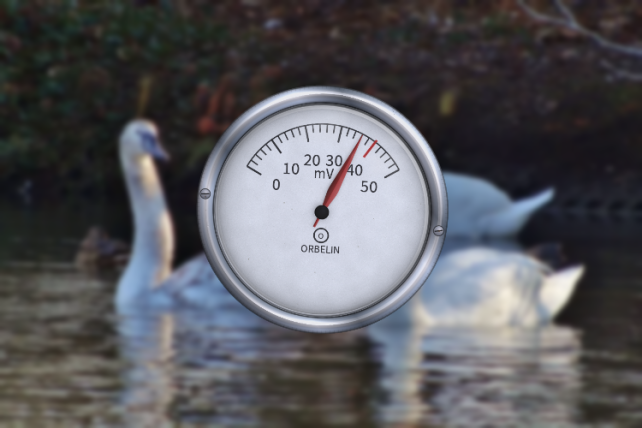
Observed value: 36; mV
